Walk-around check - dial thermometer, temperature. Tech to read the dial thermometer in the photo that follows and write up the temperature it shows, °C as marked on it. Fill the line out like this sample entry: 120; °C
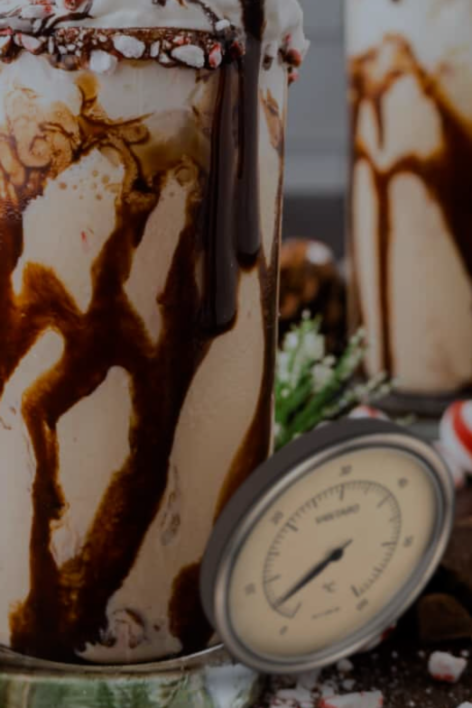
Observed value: 5; °C
